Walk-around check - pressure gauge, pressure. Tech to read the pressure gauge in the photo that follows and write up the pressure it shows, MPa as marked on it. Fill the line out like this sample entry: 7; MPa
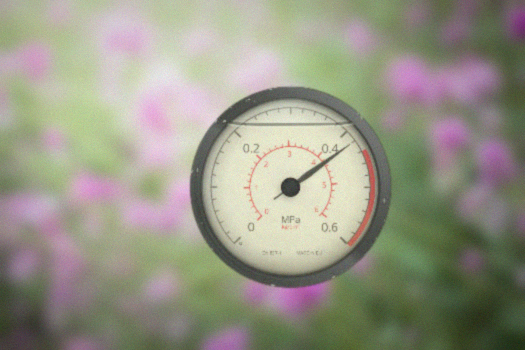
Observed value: 0.42; MPa
